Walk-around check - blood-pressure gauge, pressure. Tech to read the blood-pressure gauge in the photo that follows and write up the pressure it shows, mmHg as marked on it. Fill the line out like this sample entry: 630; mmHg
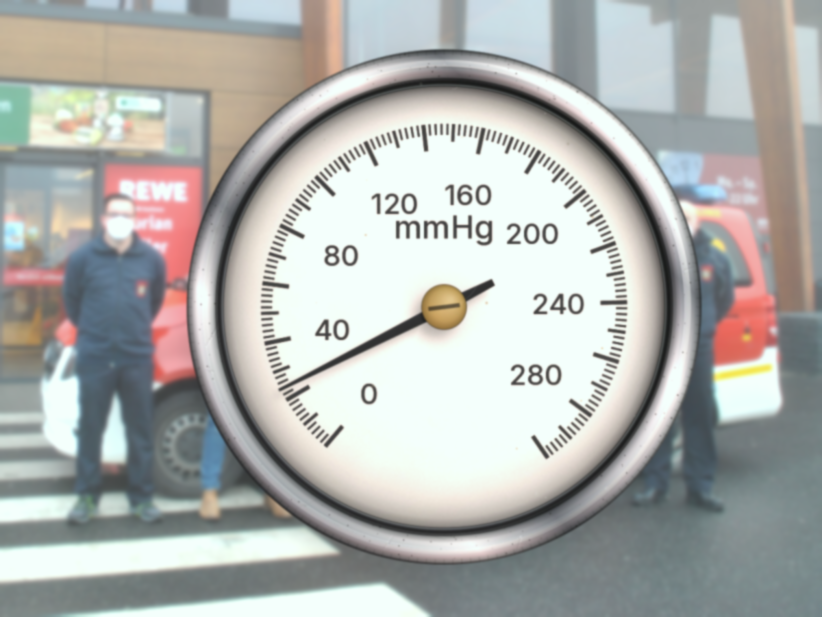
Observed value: 24; mmHg
